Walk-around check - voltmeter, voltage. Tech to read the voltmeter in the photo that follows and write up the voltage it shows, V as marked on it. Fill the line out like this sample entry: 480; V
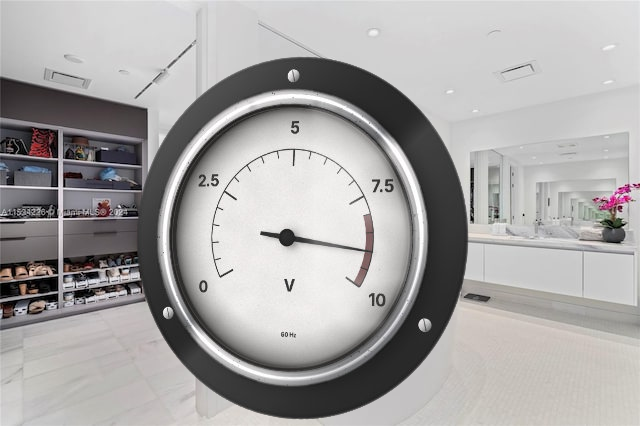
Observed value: 9; V
